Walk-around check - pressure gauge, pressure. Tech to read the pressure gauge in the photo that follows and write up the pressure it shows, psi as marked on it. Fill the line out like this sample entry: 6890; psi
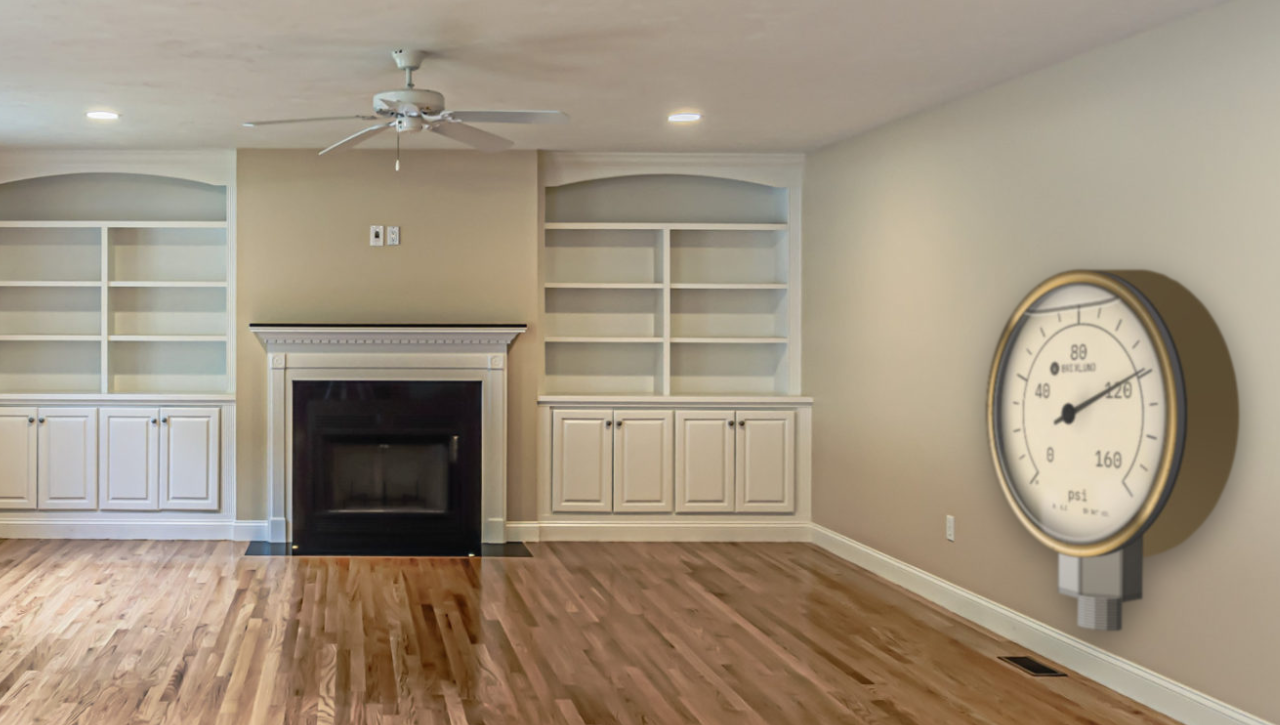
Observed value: 120; psi
